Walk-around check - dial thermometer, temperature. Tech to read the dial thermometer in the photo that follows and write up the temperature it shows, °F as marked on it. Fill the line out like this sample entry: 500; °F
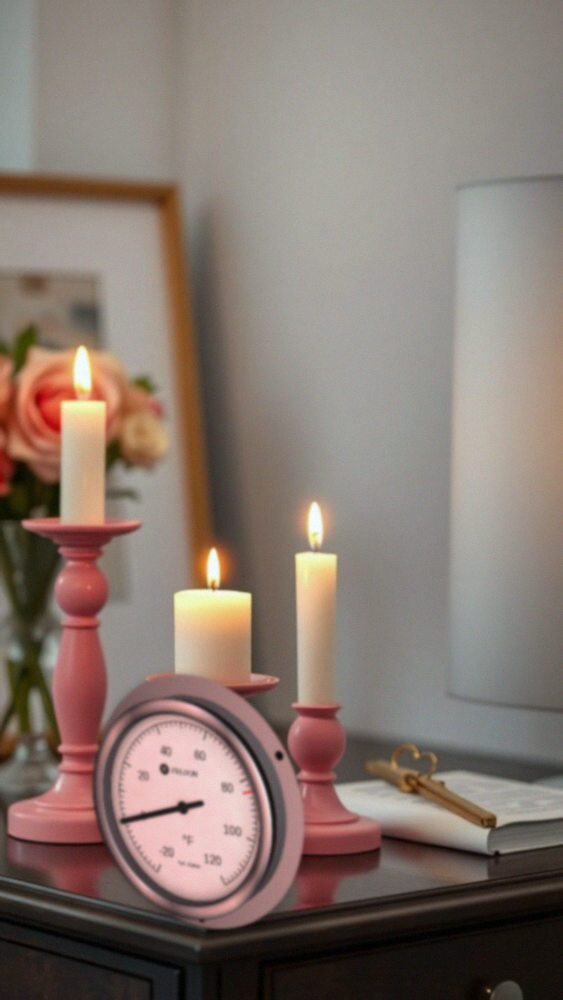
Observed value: 0; °F
